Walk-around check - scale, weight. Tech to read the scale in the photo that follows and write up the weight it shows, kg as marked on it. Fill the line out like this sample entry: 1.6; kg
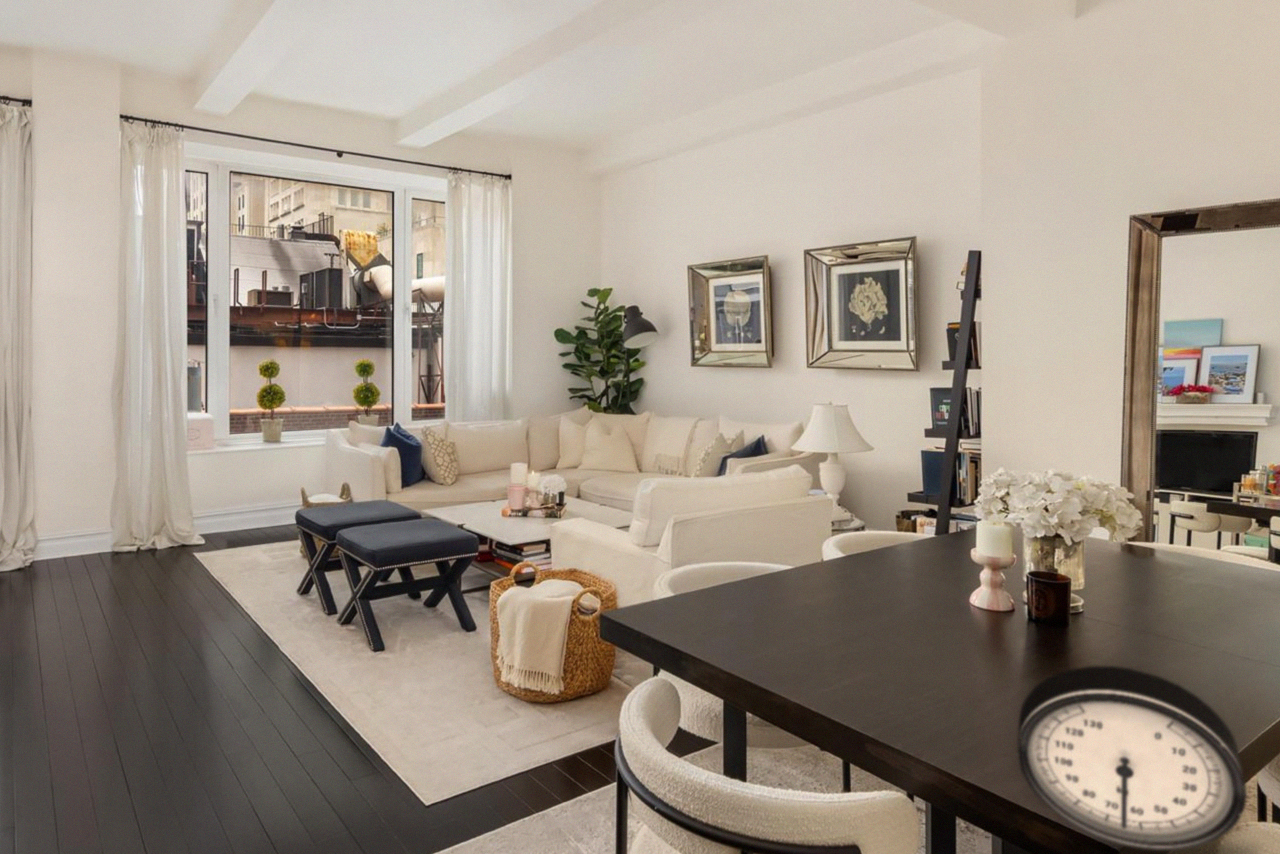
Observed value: 65; kg
